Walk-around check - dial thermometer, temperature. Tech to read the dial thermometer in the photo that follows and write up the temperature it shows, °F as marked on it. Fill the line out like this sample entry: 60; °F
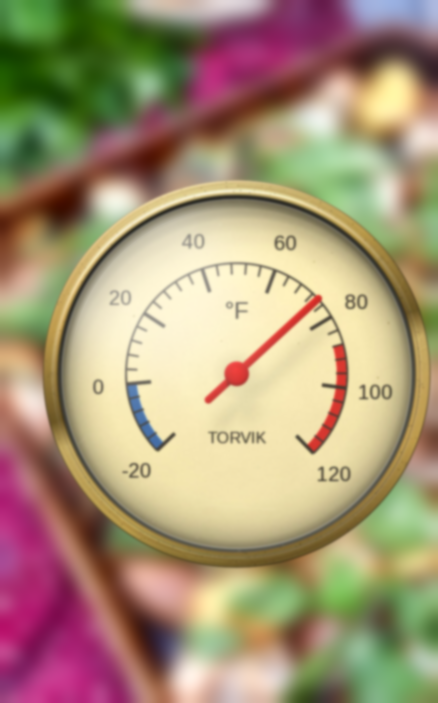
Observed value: 74; °F
